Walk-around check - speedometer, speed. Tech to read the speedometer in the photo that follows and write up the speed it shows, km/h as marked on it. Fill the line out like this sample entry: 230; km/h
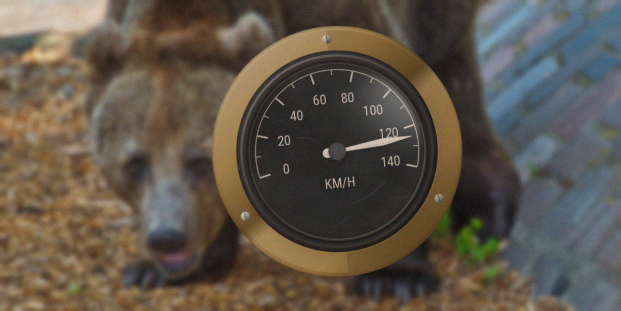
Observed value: 125; km/h
